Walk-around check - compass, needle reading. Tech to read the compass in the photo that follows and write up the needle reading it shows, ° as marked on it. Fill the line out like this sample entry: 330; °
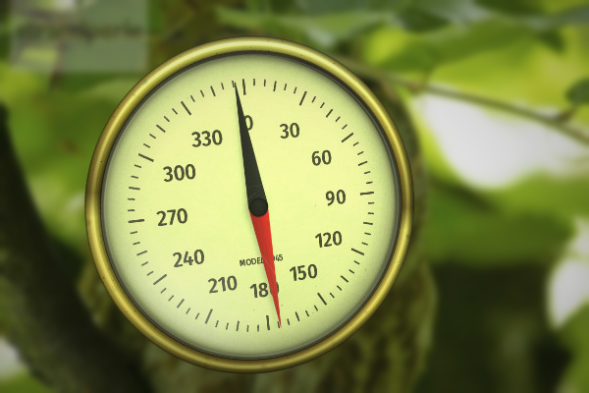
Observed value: 175; °
